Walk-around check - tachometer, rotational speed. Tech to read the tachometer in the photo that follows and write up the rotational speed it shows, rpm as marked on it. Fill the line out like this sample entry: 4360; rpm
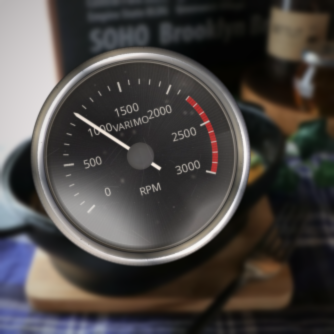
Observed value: 1000; rpm
